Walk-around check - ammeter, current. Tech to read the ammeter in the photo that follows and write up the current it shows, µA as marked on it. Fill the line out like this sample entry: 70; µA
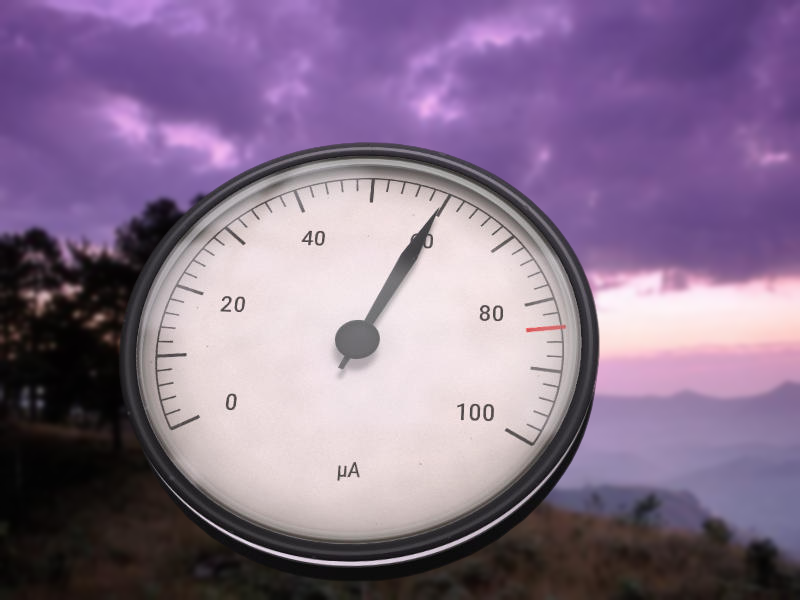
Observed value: 60; µA
